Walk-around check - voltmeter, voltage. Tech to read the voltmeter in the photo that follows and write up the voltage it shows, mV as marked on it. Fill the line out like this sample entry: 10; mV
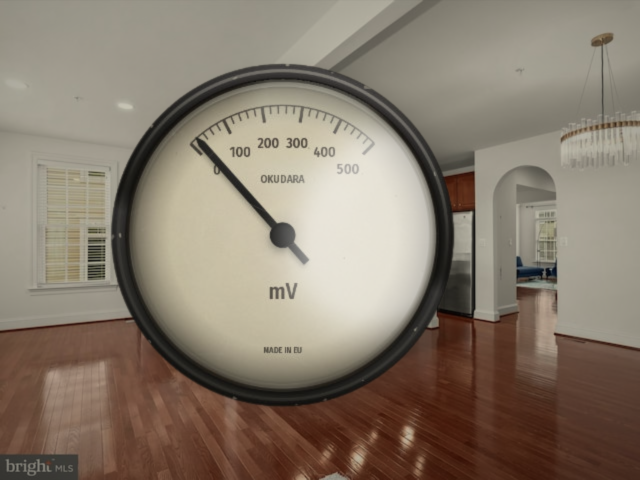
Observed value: 20; mV
